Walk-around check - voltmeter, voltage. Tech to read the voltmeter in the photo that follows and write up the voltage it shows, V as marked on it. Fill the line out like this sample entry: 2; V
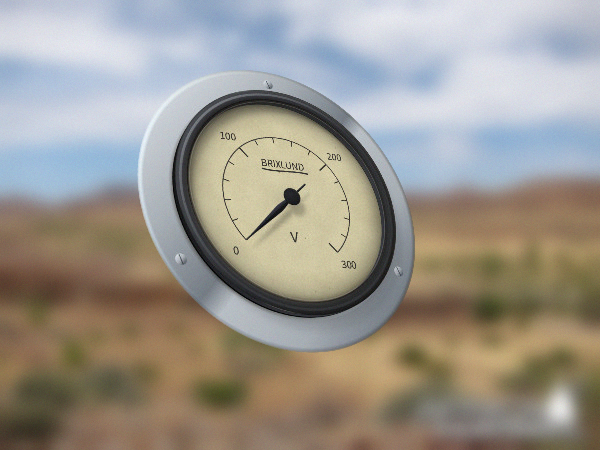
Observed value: 0; V
